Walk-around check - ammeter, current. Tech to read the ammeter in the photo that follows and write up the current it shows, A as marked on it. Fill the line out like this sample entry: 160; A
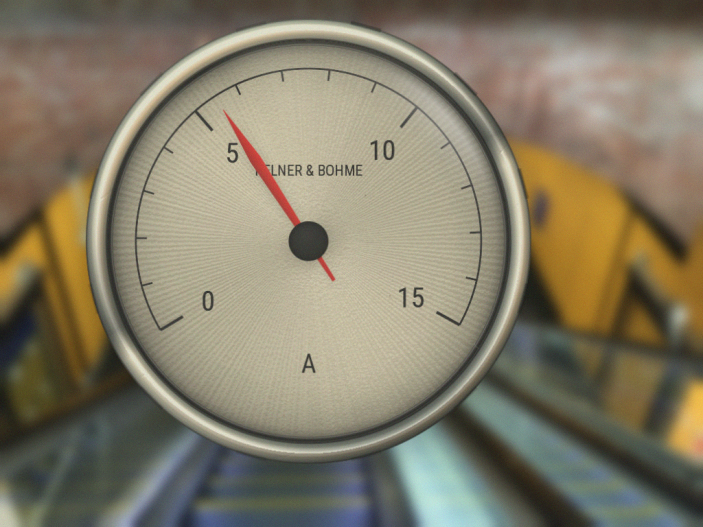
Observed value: 5.5; A
